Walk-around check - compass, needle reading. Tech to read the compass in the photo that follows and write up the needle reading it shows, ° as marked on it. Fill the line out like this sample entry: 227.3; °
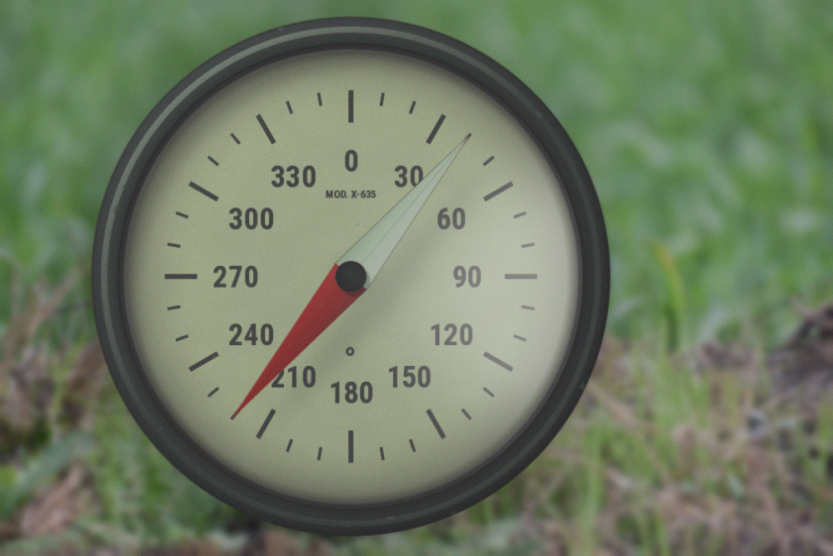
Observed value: 220; °
